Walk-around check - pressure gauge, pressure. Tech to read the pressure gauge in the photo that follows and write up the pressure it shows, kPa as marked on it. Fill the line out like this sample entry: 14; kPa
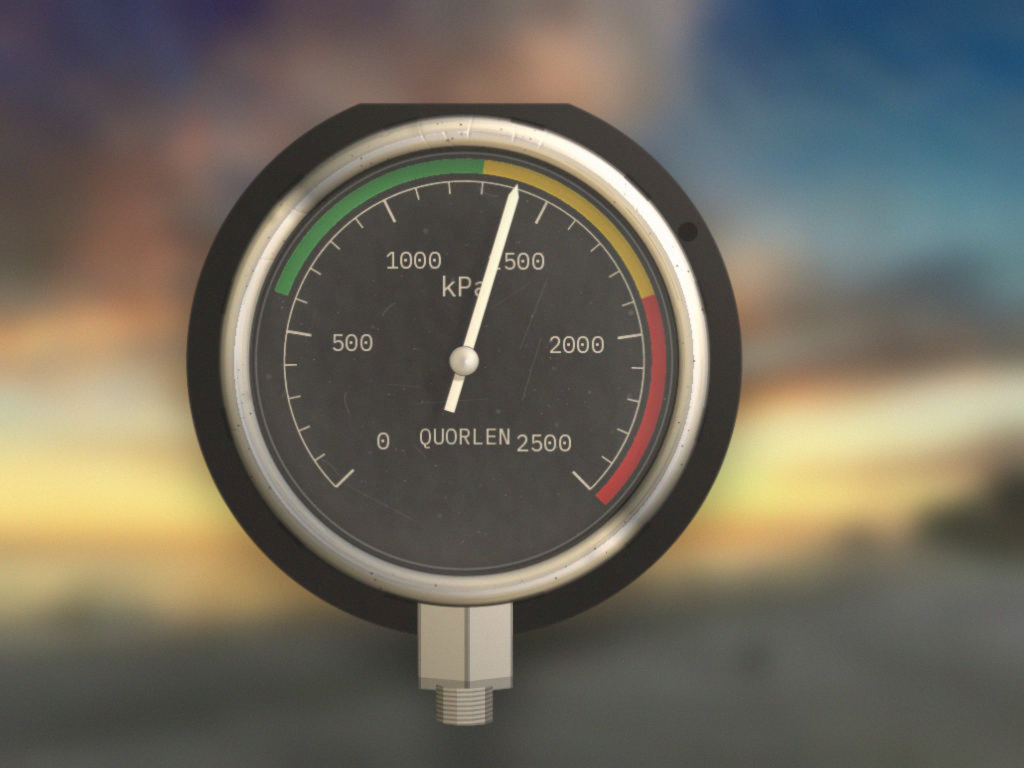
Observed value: 1400; kPa
